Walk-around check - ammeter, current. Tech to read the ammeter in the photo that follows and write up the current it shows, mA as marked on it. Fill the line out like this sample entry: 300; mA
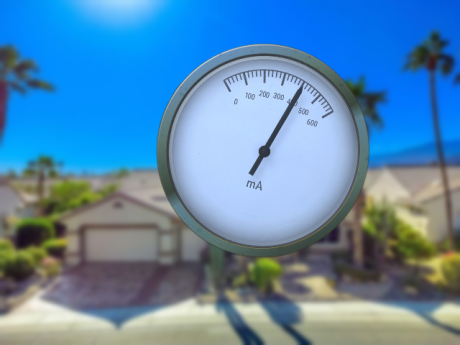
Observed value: 400; mA
